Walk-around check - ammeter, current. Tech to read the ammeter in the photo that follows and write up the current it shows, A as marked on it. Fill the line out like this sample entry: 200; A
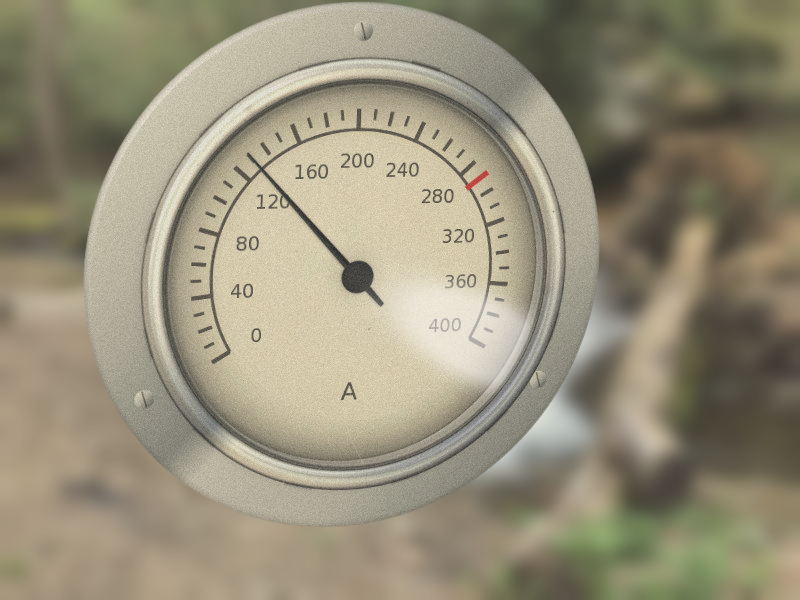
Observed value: 130; A
